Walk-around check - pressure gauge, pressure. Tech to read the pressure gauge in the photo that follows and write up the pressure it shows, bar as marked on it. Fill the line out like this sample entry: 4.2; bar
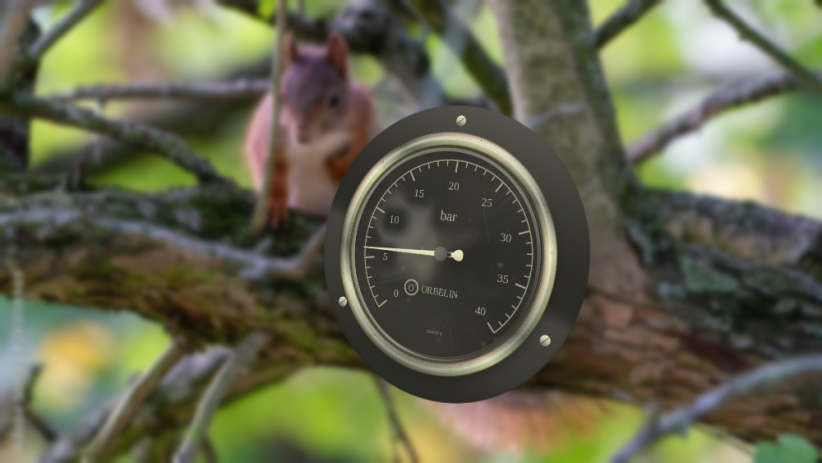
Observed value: 6; bar
